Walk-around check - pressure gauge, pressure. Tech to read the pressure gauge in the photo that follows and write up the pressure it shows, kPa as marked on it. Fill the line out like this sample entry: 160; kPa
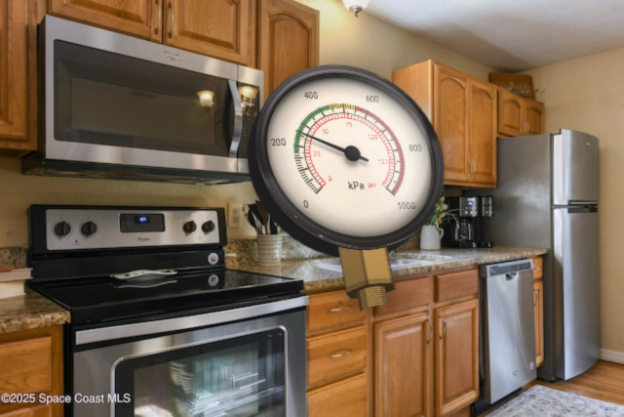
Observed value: 250; kPa
